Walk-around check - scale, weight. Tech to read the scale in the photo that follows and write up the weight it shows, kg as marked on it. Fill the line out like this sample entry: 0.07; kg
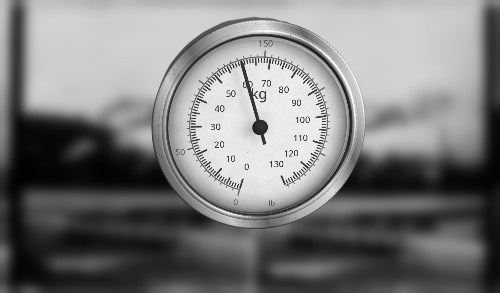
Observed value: 60; kg
